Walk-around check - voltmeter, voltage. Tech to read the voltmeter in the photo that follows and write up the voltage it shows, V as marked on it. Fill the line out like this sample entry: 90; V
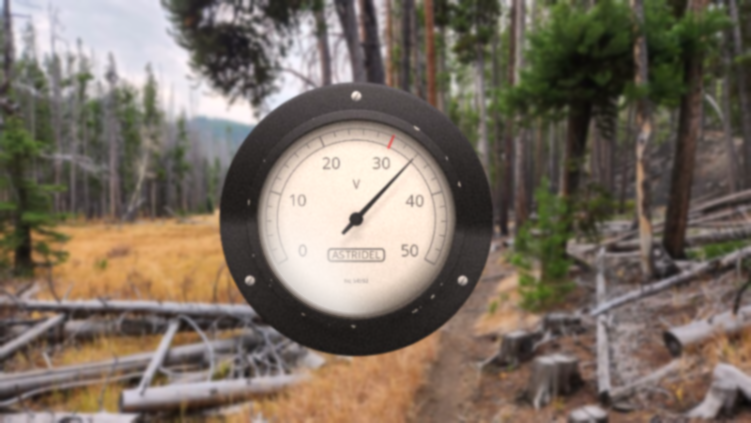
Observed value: 34; V
